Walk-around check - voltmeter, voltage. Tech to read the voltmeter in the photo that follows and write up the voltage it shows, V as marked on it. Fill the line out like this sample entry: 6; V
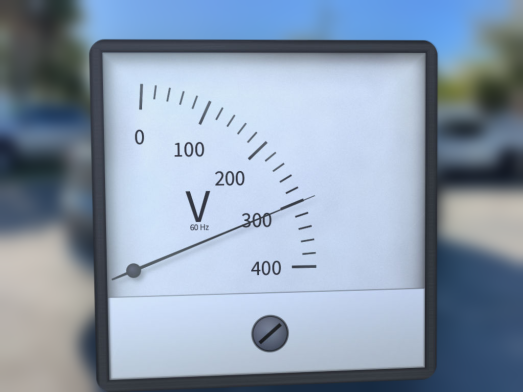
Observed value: 300; V
